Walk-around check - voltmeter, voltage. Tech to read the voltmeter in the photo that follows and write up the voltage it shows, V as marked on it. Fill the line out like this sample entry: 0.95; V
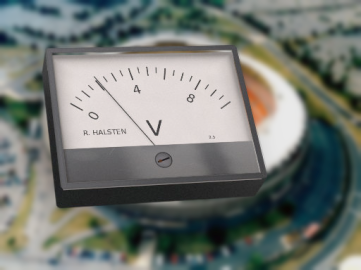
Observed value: 2; V
